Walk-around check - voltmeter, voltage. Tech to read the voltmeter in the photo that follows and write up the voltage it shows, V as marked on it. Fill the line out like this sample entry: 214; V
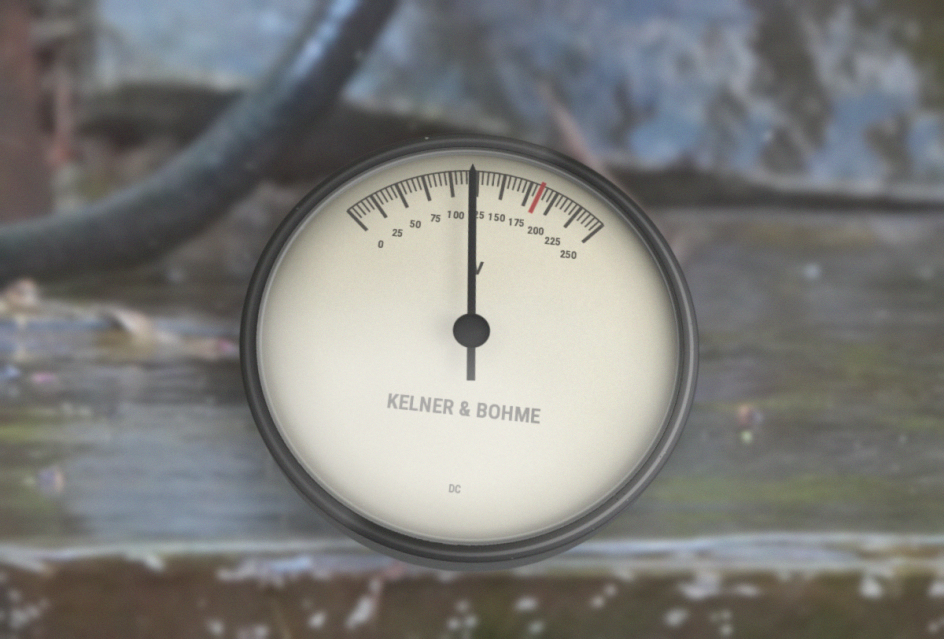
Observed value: 120; V
